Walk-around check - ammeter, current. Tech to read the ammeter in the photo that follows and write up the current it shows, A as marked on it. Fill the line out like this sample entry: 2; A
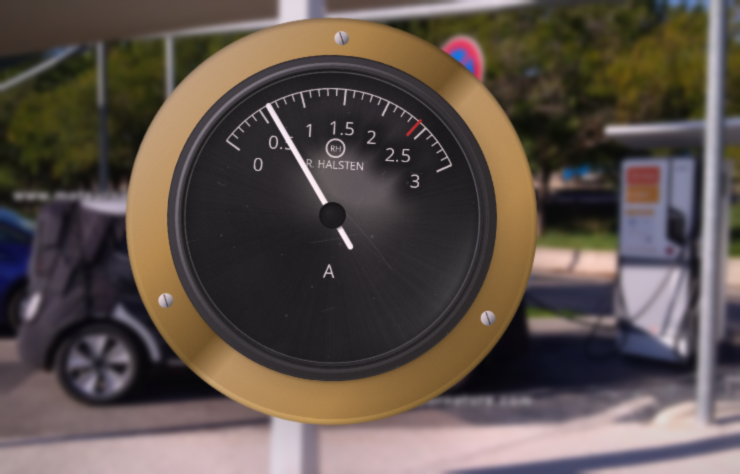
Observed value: 0.6; A
